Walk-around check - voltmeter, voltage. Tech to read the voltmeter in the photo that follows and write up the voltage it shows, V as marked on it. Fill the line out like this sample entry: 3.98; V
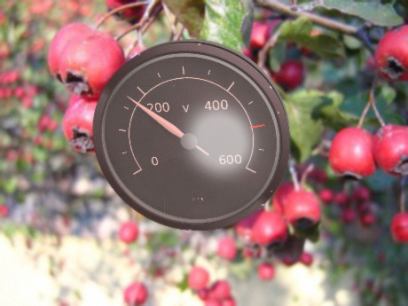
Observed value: 175; V
